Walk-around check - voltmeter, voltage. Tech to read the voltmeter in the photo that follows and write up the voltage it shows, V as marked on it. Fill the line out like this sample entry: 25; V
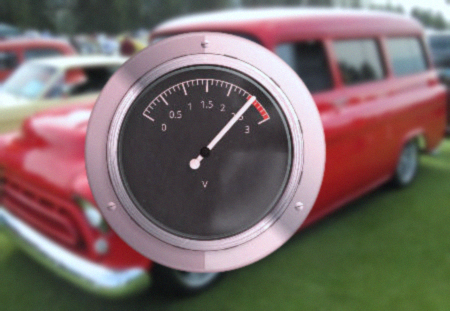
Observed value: 2.5; V
